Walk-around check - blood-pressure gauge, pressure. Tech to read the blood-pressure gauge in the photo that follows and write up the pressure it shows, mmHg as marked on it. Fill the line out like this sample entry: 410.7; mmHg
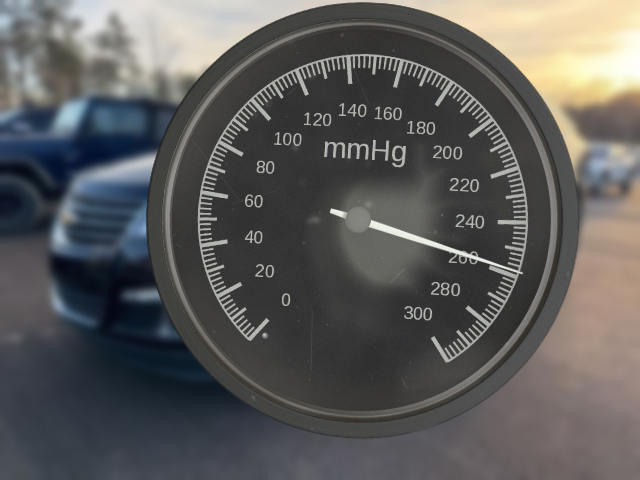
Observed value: 258; mmHg
